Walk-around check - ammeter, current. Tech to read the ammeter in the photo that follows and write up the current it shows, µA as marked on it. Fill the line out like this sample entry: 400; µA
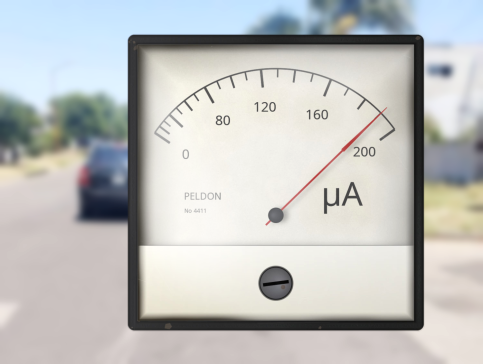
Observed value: 190; µA
